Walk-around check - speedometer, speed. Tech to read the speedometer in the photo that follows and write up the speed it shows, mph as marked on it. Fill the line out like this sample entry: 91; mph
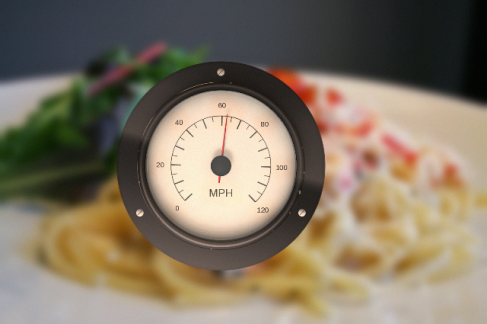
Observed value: 62.5; mph
